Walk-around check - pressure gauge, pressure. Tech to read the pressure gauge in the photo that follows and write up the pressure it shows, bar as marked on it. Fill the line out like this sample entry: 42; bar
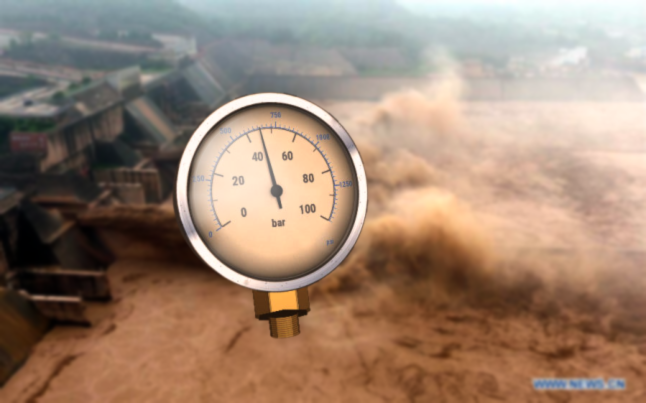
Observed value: 45; bar
